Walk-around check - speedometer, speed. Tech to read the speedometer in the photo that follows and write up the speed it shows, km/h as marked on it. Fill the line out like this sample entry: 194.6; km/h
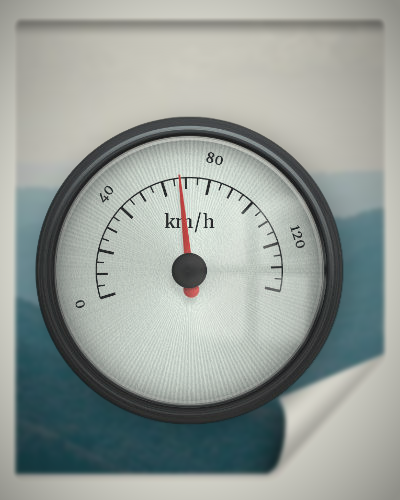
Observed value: 67.5; km/h
